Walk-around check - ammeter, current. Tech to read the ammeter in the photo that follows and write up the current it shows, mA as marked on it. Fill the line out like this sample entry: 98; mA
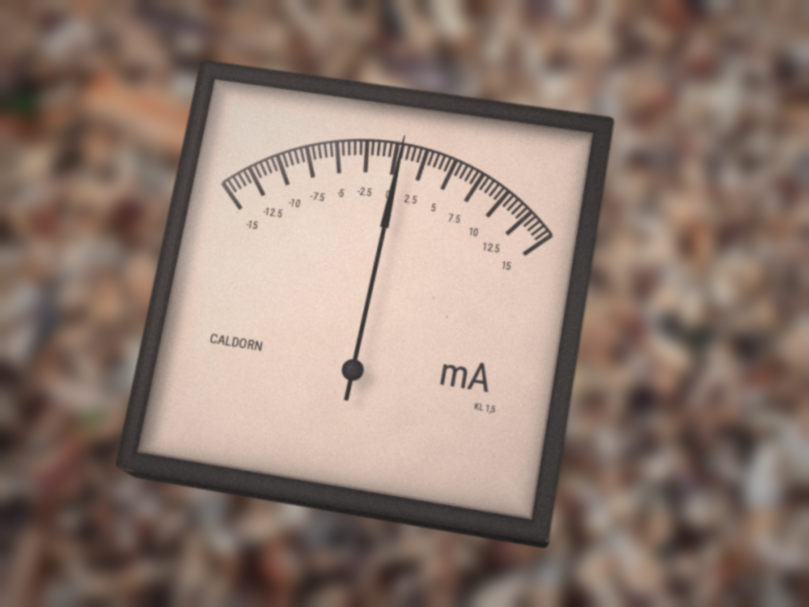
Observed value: 0.5; mA
